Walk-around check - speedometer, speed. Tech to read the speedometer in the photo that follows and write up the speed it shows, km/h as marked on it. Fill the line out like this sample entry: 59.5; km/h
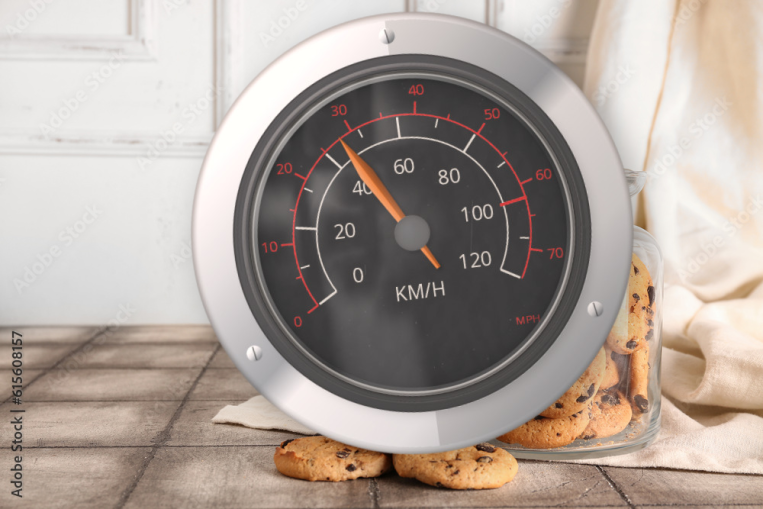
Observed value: 45; km/h
